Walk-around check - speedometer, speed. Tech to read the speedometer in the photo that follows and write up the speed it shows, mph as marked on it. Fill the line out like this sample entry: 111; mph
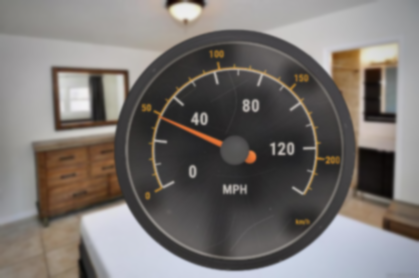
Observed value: 30; mph
